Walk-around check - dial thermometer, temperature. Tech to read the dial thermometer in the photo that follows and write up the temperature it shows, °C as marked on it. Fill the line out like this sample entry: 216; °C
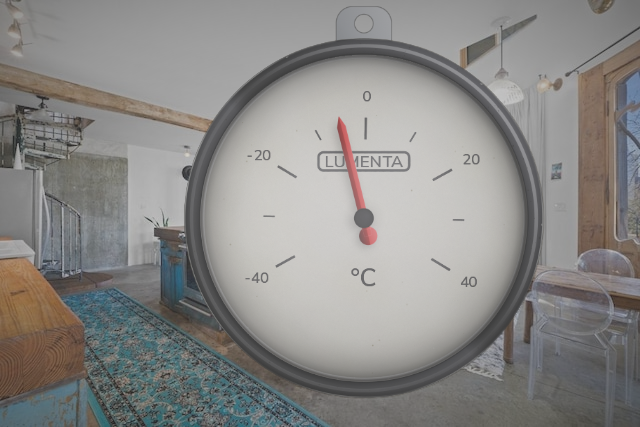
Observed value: -5; °C
